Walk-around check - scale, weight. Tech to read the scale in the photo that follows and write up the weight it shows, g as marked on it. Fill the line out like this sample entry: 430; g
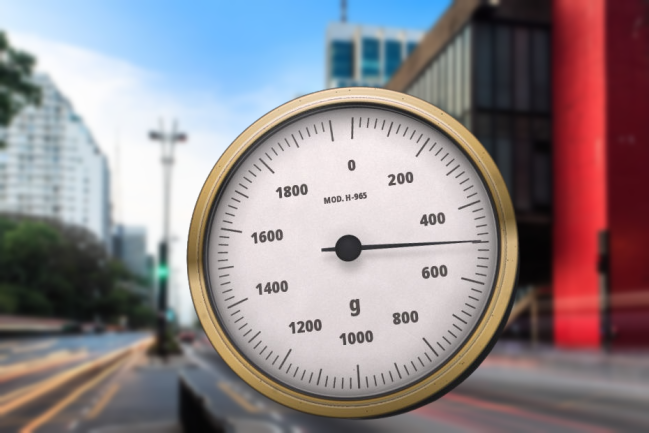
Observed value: 500; g
